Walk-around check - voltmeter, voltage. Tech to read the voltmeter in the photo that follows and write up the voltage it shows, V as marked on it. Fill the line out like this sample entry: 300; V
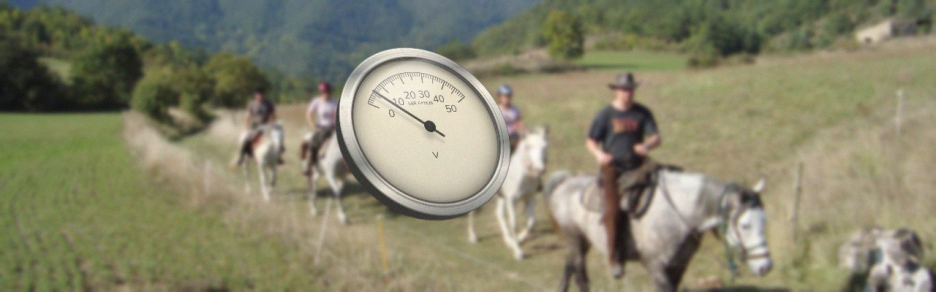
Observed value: 5; V
